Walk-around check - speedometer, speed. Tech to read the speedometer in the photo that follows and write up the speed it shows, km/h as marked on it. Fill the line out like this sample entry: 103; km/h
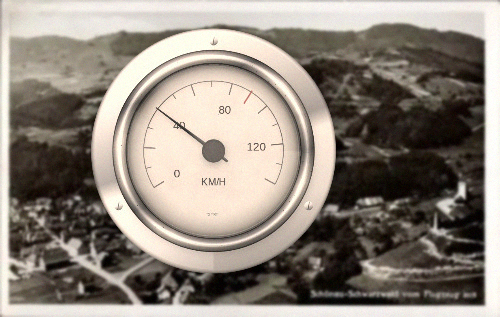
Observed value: 40; km/h
